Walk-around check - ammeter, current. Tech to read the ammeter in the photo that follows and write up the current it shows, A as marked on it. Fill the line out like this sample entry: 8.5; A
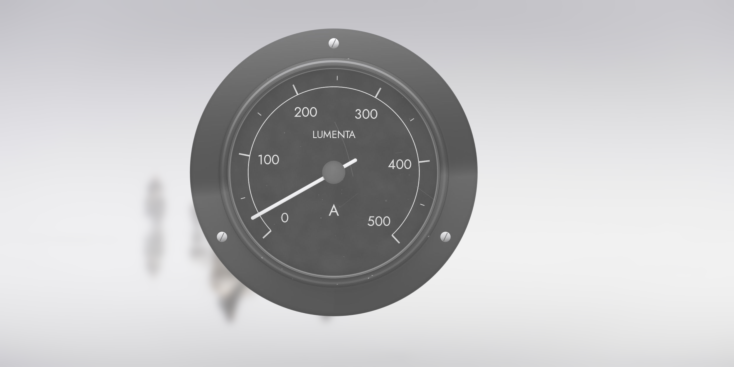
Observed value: 25; A
